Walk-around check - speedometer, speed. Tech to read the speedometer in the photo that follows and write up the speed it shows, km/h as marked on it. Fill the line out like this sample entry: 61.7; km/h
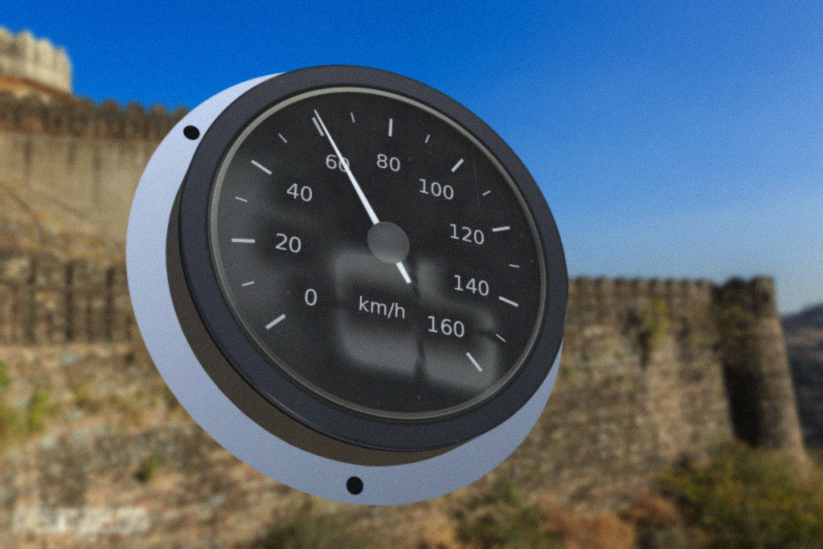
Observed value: 60; km/h
